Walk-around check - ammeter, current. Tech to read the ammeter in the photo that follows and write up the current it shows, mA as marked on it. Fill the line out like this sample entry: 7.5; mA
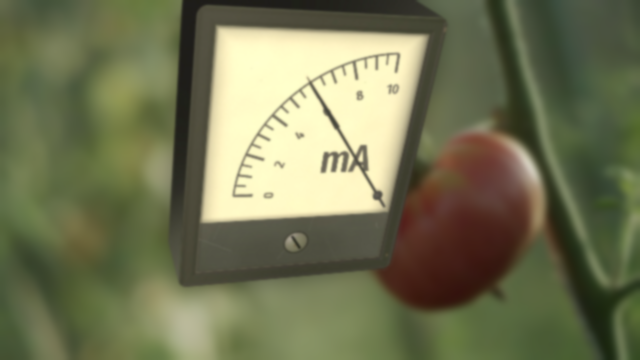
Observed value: 6; mA
